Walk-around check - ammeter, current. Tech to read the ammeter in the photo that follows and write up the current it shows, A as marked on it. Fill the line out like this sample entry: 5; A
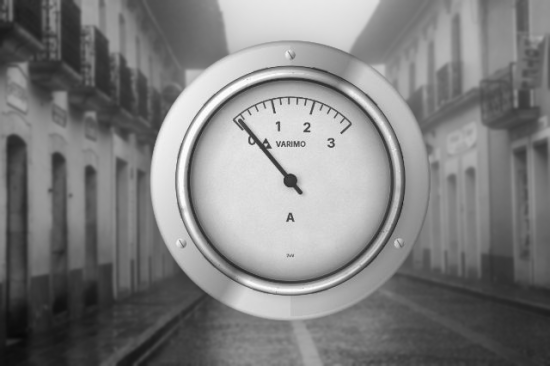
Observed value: 0.1; A
